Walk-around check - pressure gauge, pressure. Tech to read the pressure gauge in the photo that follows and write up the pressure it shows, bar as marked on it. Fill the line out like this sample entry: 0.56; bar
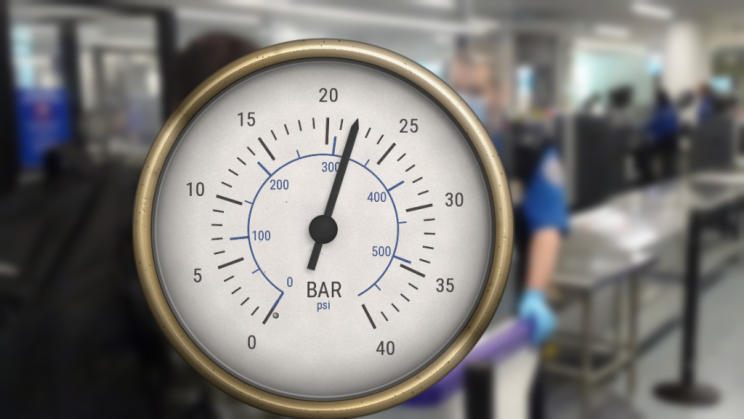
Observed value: 22; bar
